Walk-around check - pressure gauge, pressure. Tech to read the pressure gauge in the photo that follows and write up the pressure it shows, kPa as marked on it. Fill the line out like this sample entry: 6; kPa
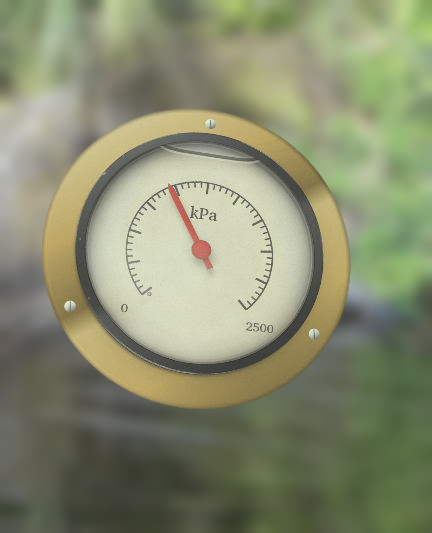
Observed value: 950; kPa
